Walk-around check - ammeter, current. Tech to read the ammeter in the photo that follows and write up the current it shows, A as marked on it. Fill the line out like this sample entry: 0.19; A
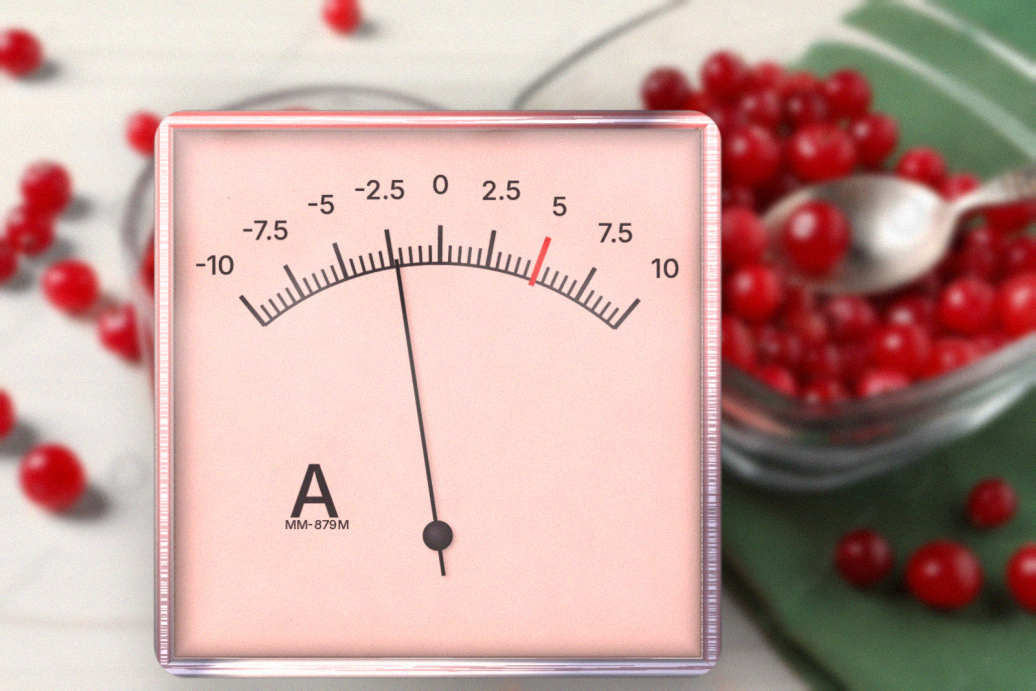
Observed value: -2.25; A
